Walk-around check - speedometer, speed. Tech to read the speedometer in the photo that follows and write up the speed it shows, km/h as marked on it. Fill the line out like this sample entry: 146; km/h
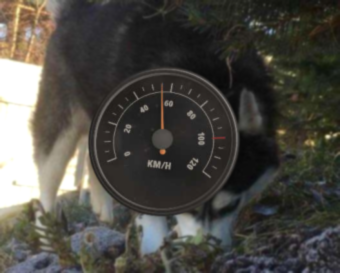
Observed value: 55; km/h
